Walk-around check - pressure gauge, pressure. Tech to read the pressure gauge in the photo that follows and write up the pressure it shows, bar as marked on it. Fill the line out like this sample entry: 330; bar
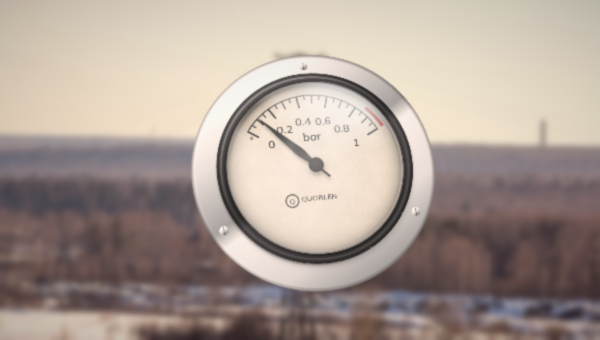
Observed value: 0.1; bar
